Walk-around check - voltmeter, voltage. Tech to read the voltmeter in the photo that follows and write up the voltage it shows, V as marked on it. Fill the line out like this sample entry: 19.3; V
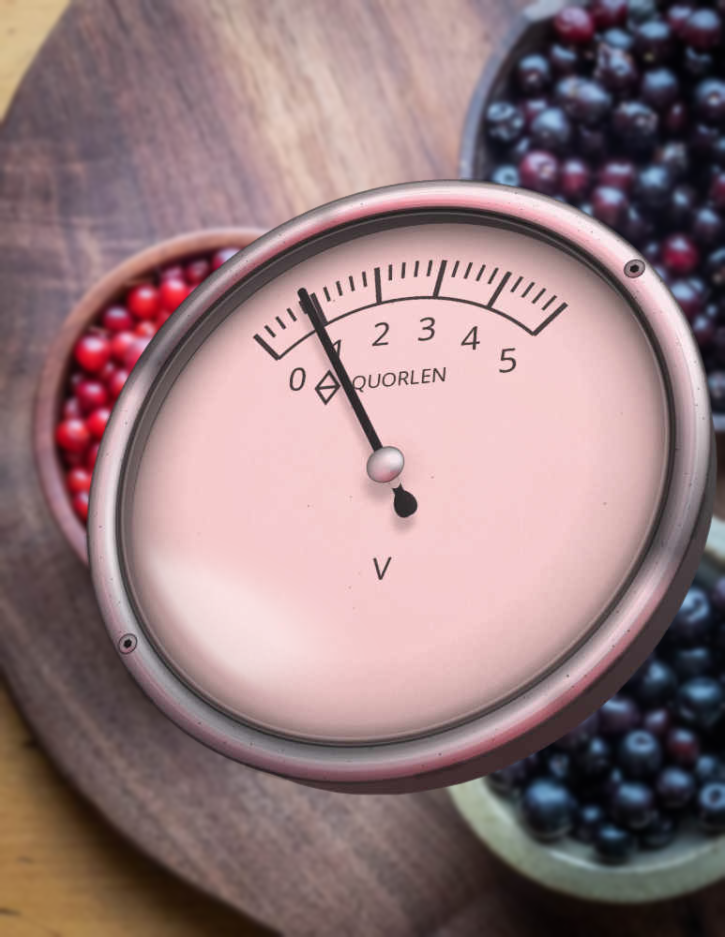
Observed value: 0.9; V
